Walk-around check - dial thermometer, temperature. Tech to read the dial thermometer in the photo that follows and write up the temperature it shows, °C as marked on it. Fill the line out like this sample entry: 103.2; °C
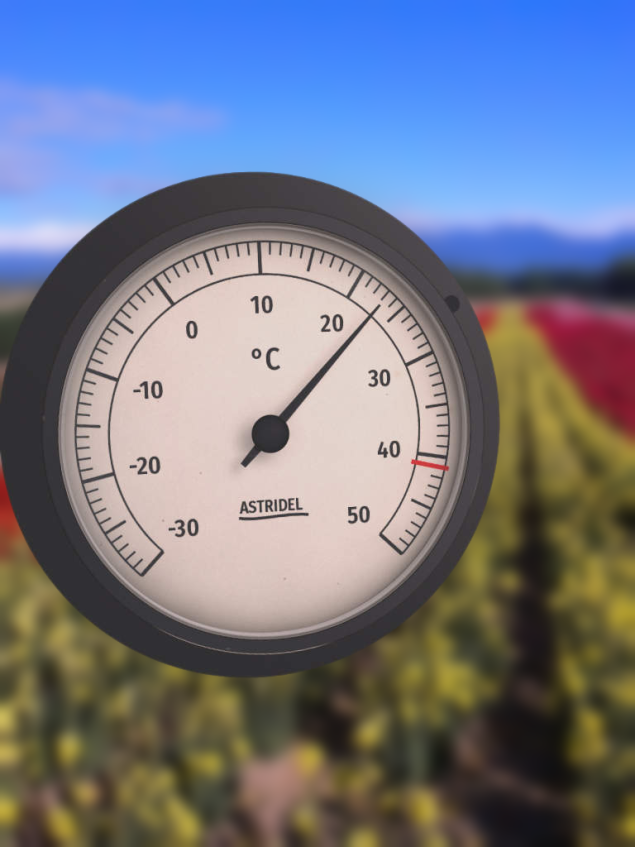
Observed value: 23; °C
